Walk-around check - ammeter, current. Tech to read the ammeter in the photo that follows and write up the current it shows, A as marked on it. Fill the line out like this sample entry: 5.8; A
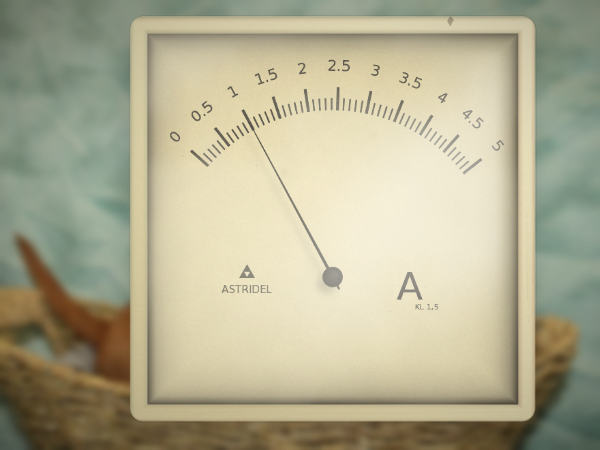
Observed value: 1; A
